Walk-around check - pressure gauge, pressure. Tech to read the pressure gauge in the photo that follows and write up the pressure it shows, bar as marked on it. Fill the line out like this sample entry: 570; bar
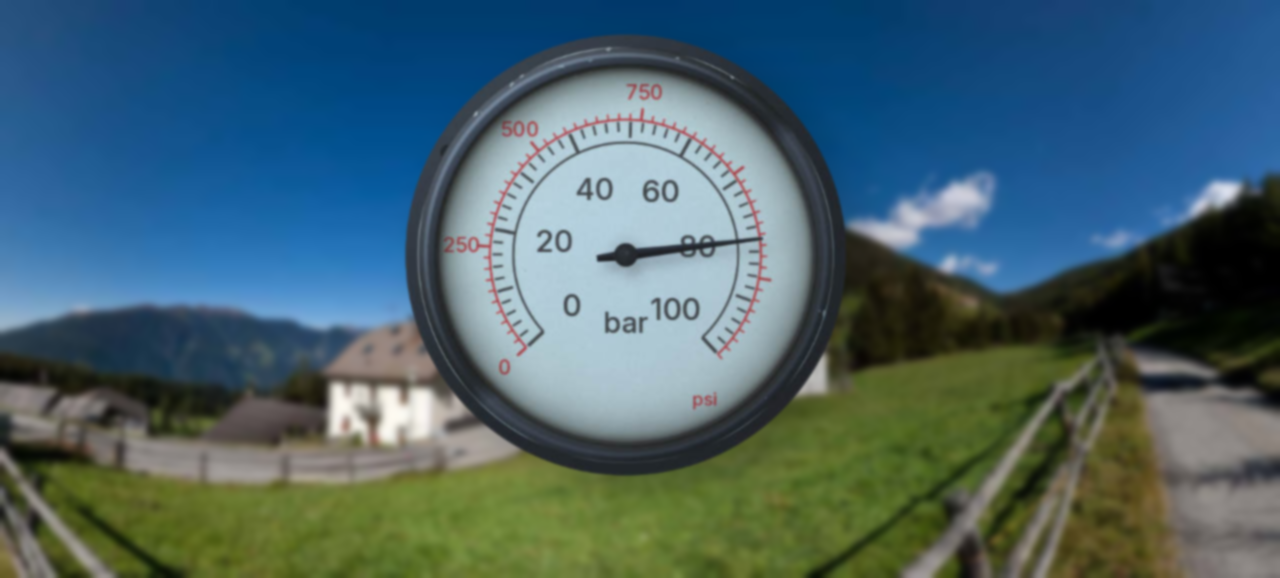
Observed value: 80; bar
